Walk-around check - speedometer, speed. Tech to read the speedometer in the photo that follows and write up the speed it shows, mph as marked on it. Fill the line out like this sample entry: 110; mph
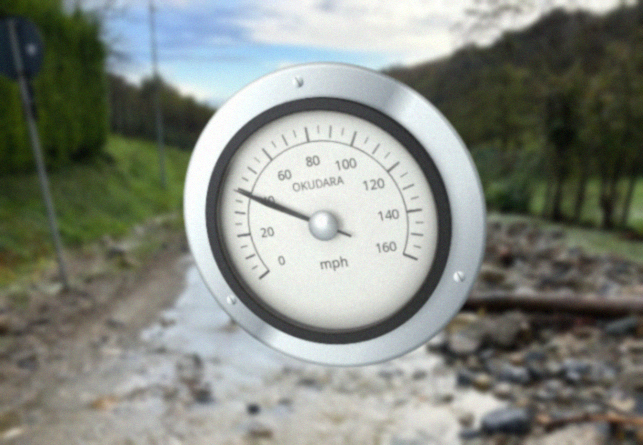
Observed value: 40; mph
